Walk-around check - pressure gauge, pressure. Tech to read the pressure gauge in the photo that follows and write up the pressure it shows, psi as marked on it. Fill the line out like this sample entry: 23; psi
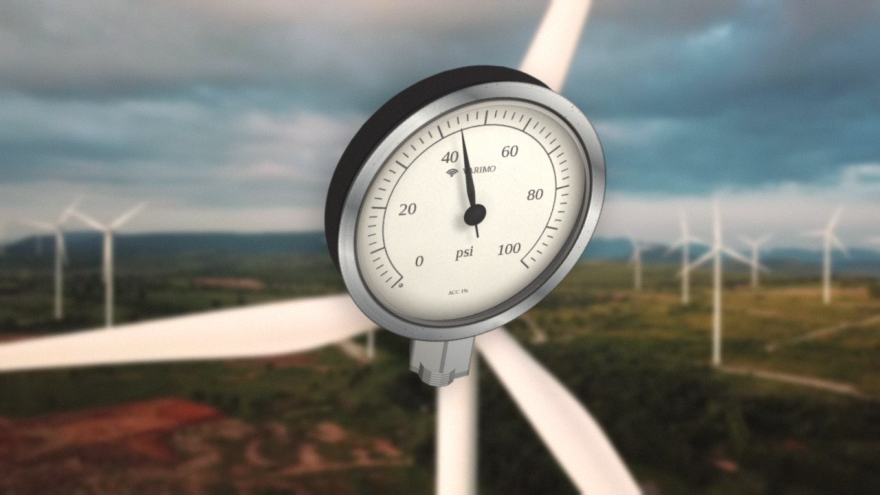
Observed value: 44; psi
